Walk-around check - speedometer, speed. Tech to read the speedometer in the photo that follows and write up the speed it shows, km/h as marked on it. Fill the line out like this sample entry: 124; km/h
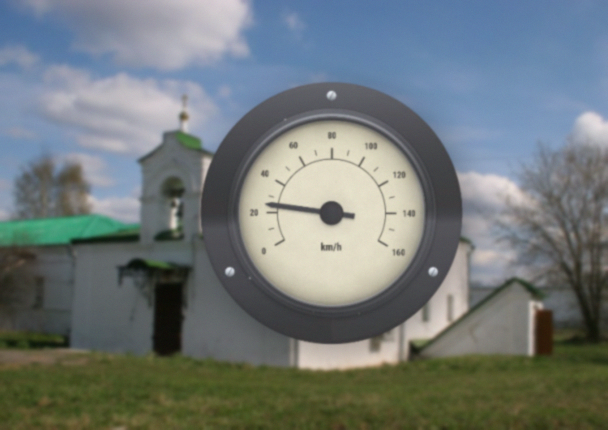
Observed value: 25; km/h
